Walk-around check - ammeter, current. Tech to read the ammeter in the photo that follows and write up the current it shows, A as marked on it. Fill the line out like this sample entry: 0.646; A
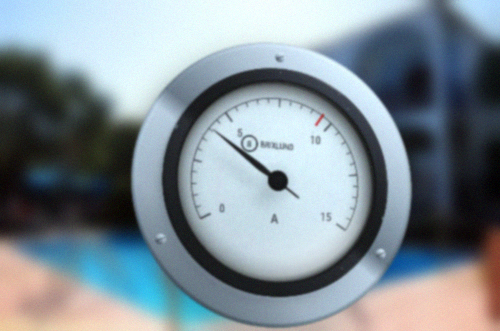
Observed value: 4; A
